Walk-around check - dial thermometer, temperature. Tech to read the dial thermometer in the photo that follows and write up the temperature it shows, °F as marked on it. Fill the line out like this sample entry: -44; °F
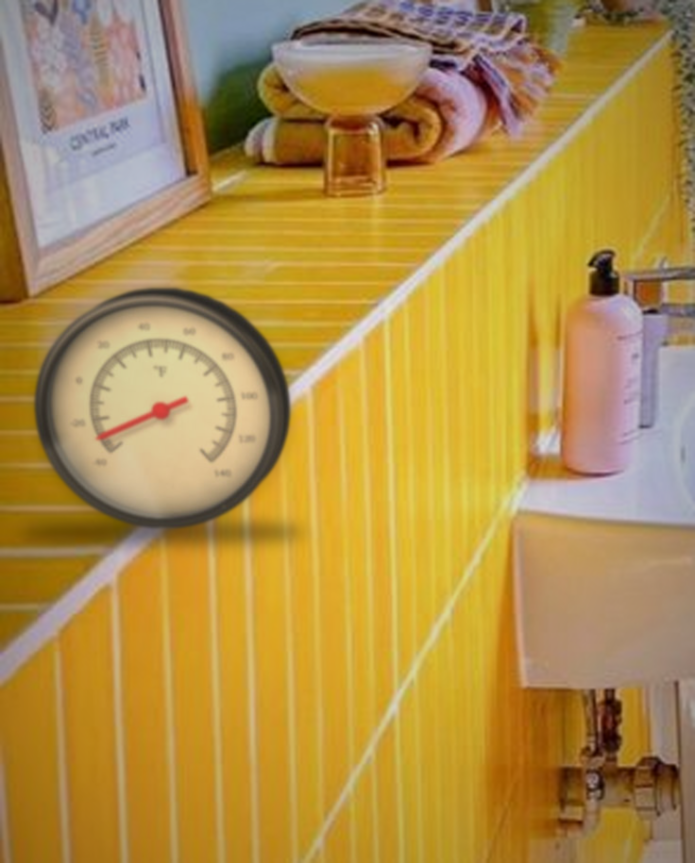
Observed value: -30; °F
